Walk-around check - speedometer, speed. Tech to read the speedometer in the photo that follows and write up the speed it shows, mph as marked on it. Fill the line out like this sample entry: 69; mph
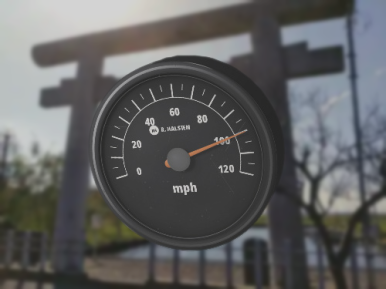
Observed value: 100; mph
